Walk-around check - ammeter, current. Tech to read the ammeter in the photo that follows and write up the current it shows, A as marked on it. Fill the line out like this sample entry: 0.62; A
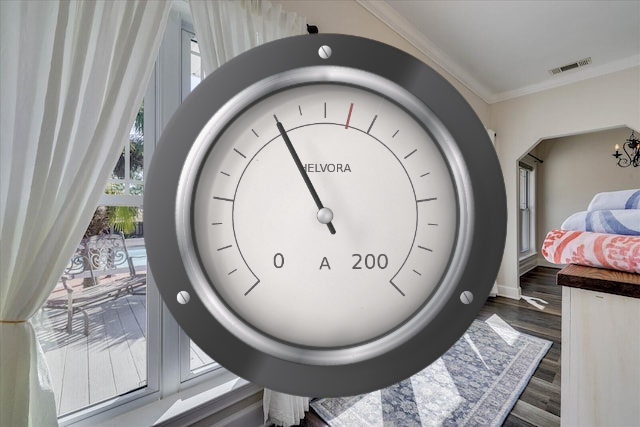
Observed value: 80; A
